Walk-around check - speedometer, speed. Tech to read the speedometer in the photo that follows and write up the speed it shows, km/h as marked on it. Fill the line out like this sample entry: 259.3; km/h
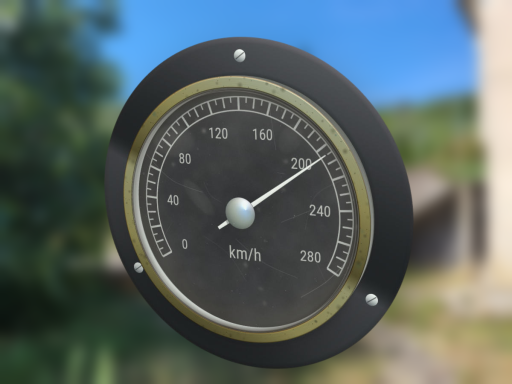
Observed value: 205; km/h
